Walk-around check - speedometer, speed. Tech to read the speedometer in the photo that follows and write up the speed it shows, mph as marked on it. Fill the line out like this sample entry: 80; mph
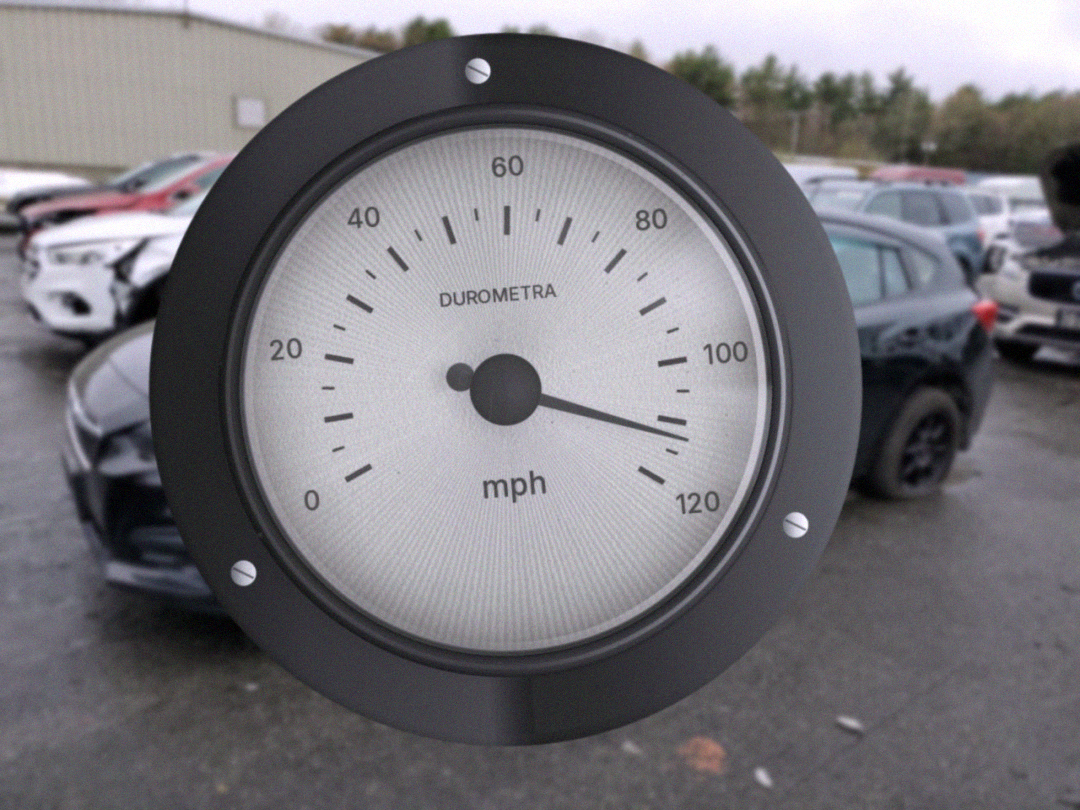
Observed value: 112.5; mph
